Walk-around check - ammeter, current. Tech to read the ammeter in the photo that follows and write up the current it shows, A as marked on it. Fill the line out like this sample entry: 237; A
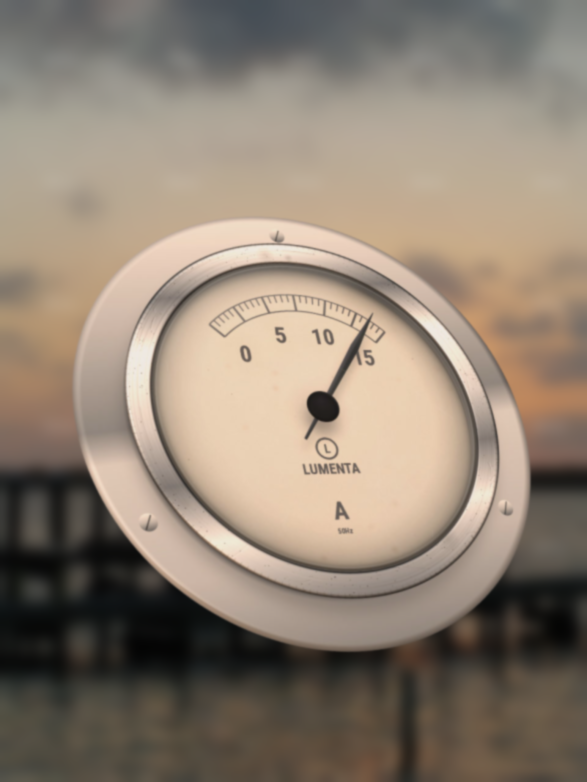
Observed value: 13.5; A
